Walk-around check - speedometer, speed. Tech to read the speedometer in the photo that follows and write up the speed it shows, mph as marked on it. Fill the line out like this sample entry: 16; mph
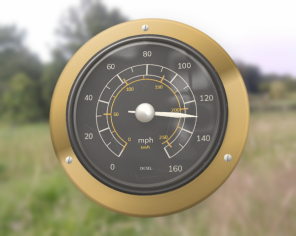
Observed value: 130; mph
